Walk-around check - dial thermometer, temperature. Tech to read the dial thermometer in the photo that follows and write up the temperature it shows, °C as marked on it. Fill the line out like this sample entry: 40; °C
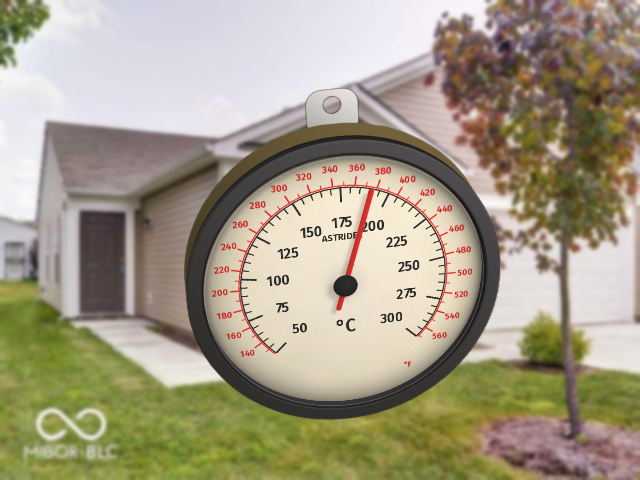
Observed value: 190; °C
